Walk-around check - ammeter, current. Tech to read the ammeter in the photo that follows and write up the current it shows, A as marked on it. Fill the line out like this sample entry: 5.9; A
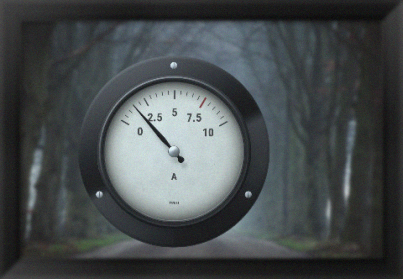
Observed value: 1.5; A
